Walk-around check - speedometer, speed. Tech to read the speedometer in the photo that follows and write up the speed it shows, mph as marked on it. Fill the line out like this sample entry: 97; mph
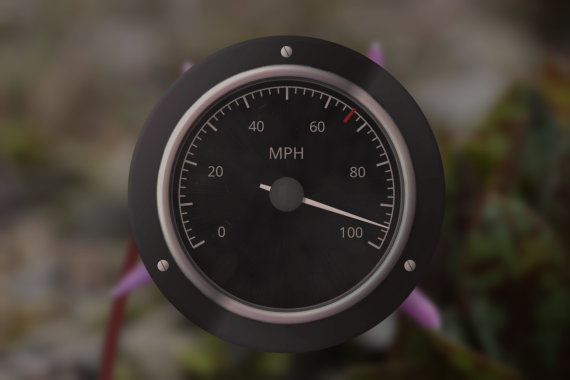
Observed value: 95; mph
